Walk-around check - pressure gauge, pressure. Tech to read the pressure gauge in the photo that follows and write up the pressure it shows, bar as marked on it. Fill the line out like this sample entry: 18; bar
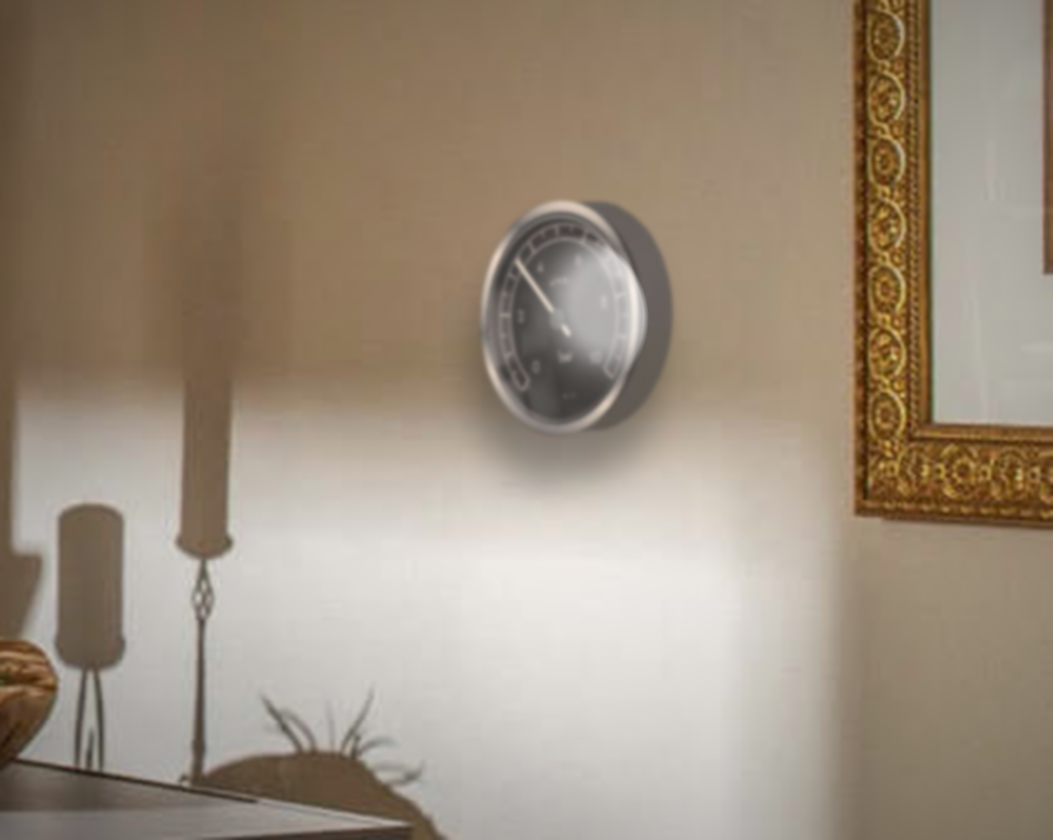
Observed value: 3.5; bar
